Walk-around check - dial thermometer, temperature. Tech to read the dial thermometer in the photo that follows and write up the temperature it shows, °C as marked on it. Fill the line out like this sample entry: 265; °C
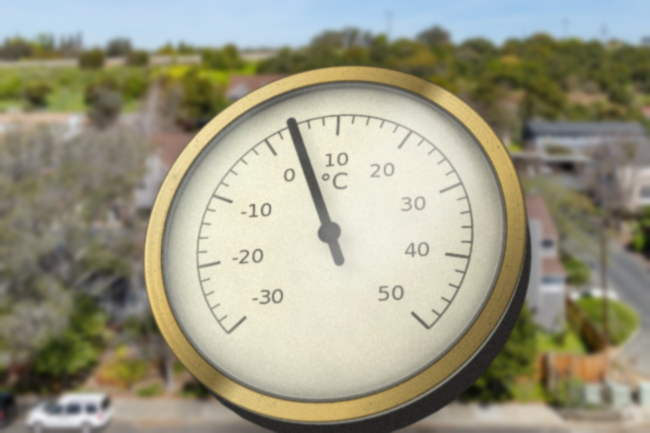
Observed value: 4; °C
